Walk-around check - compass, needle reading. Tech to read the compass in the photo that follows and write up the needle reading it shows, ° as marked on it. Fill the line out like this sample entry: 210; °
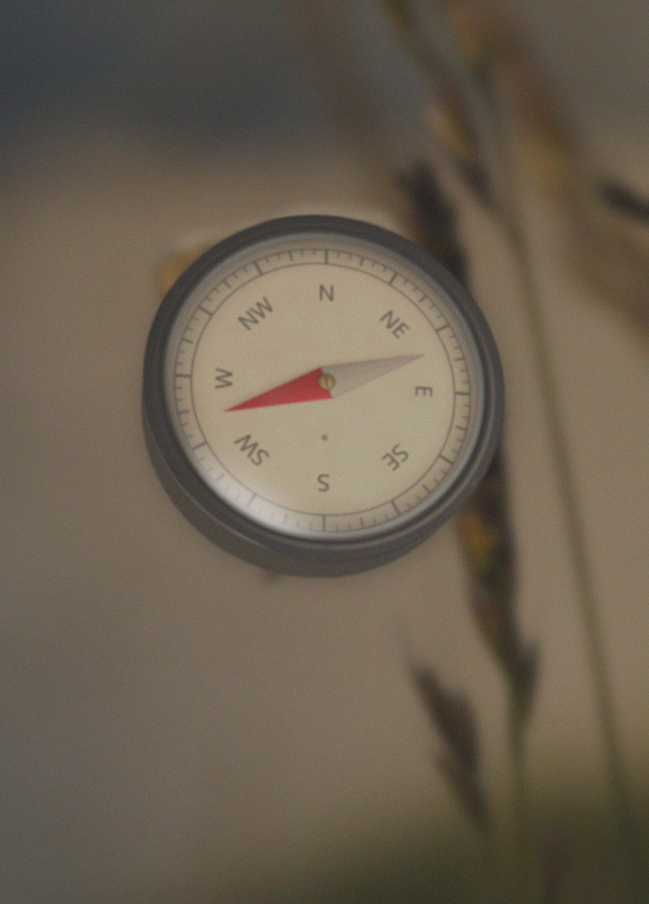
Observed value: 250; °
